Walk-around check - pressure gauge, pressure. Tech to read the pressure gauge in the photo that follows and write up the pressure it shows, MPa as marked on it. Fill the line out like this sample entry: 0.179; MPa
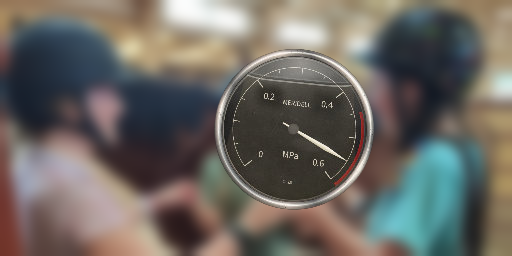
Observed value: 0.55; MPa
